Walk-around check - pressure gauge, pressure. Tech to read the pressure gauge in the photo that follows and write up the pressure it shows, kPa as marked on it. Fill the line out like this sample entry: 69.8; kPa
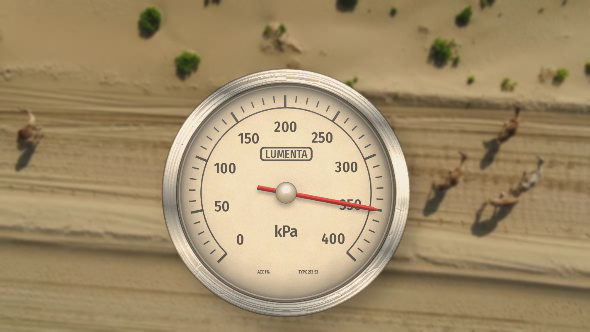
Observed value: 350; kPa
